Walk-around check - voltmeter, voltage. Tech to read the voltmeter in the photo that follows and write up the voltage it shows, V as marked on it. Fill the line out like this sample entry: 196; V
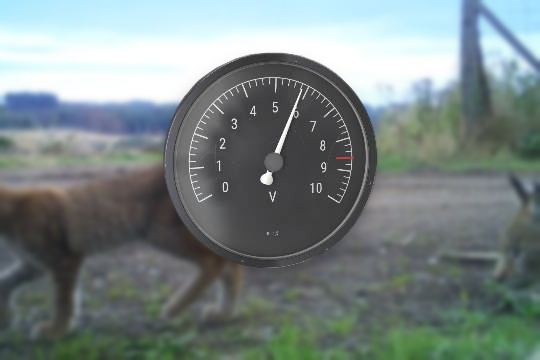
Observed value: 5.8; V
